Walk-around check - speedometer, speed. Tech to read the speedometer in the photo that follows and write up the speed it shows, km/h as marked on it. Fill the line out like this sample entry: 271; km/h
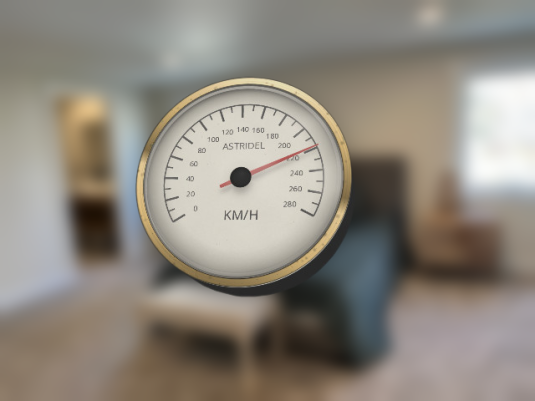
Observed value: 220; km/h
